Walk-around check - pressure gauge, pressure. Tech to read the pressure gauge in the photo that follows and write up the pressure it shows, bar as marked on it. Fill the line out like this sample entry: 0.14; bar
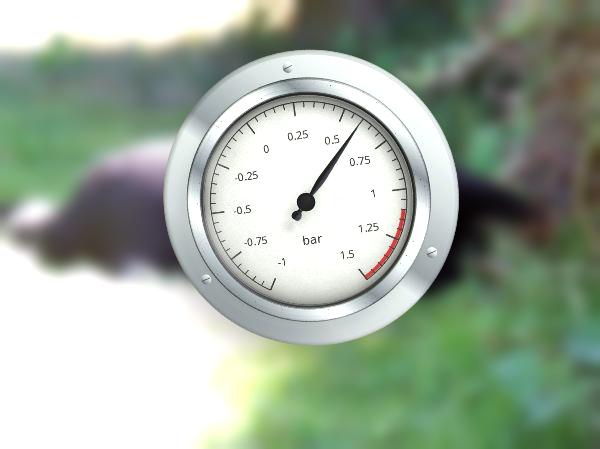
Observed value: 0.6; bar
